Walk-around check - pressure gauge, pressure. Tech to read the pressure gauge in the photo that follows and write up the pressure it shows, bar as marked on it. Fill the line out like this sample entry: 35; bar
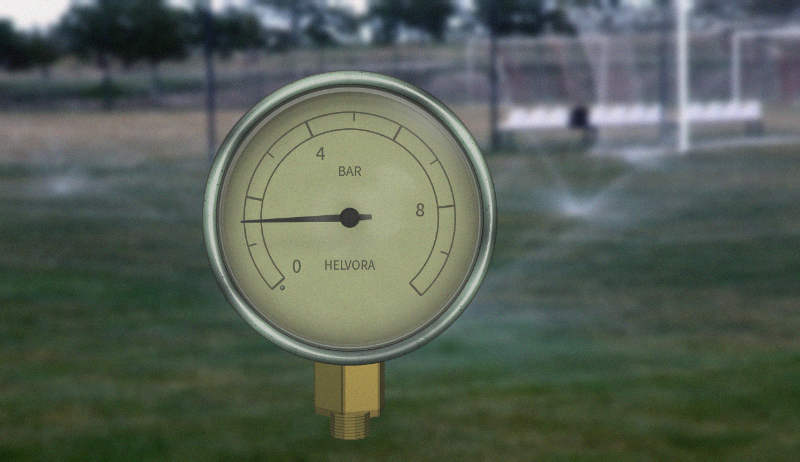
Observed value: 1.5; bar
